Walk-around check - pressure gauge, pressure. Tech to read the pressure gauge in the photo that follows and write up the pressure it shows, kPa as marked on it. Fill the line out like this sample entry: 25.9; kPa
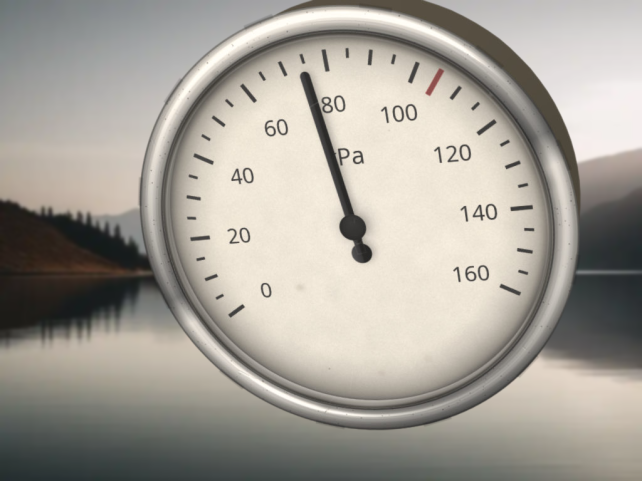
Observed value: 75; kPa
